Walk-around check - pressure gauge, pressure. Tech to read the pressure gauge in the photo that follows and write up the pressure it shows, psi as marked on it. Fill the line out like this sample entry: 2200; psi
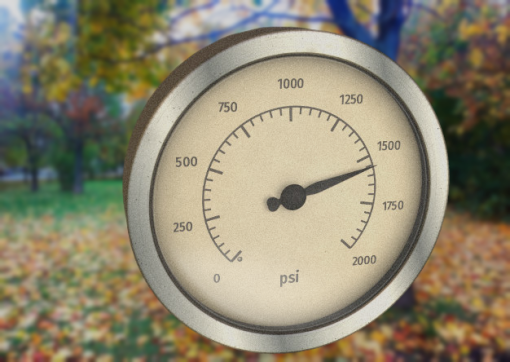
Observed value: 1550; psi
